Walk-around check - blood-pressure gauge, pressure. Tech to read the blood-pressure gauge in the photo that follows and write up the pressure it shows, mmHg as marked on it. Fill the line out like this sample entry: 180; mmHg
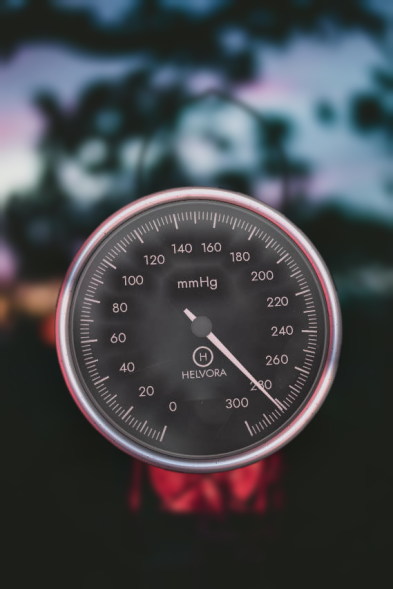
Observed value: 282; mmHg
